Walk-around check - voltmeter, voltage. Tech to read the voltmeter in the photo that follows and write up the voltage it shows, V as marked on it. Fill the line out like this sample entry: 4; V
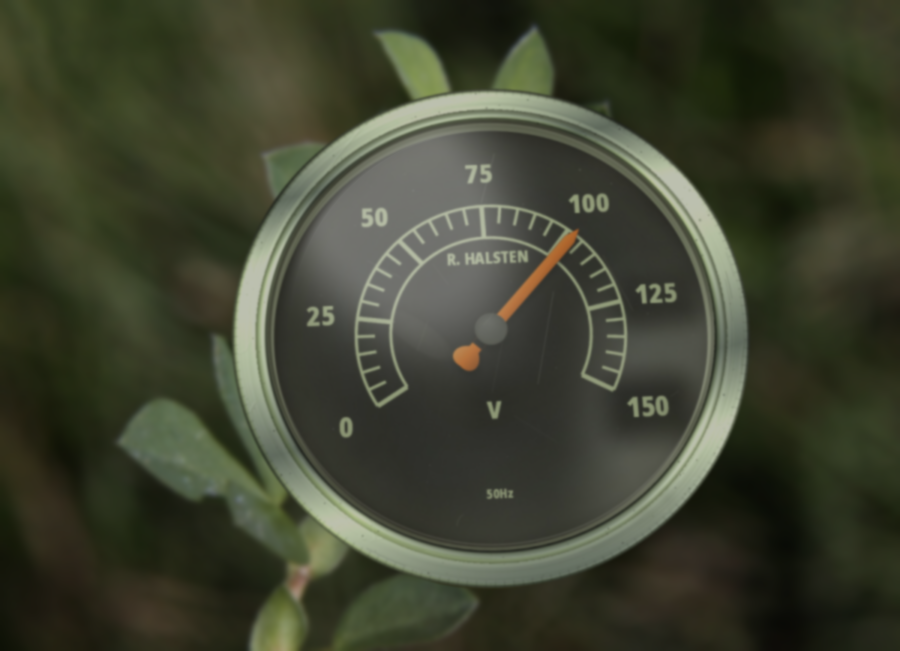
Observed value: 102.5; V
